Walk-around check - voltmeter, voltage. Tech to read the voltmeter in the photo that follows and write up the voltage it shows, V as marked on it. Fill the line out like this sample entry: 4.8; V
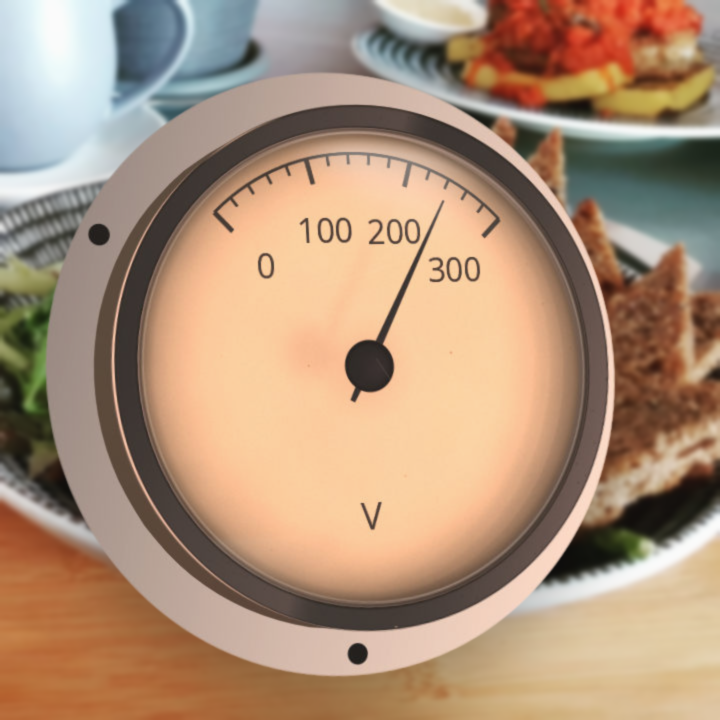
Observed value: 240; V
